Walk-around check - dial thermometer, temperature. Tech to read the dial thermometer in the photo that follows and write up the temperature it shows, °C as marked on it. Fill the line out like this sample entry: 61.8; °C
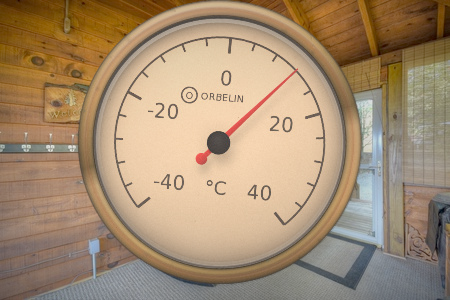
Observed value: 12; °C
